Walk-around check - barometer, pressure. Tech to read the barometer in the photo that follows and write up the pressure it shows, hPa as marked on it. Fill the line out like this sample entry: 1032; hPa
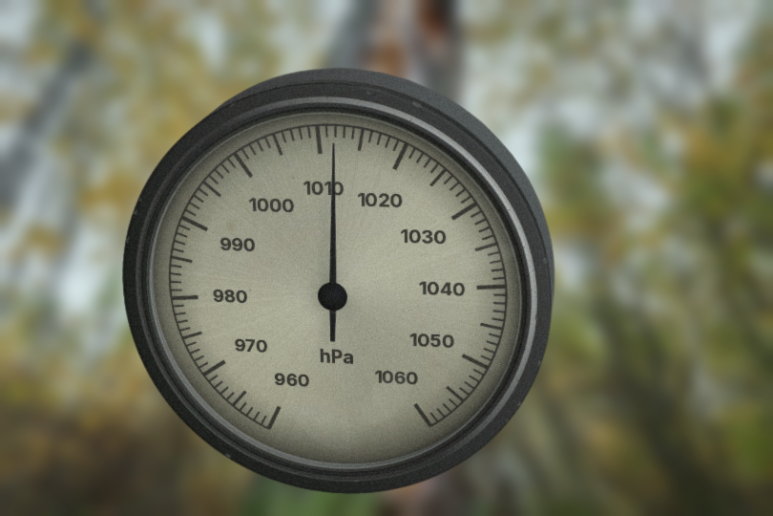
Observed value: 1012; hPa
